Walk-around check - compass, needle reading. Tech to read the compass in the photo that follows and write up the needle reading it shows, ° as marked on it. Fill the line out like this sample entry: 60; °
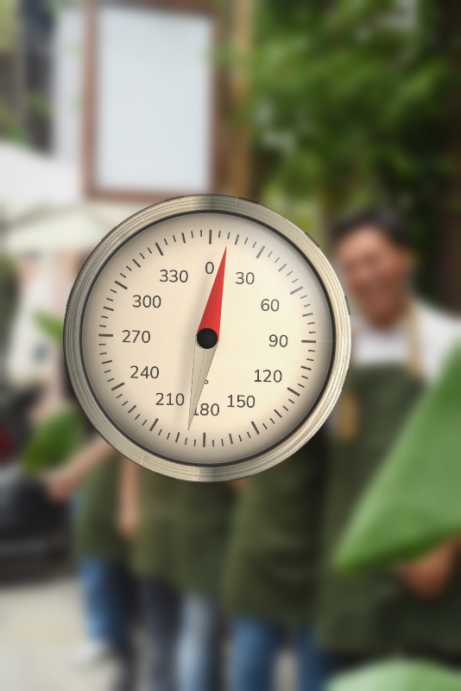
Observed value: 10; °
